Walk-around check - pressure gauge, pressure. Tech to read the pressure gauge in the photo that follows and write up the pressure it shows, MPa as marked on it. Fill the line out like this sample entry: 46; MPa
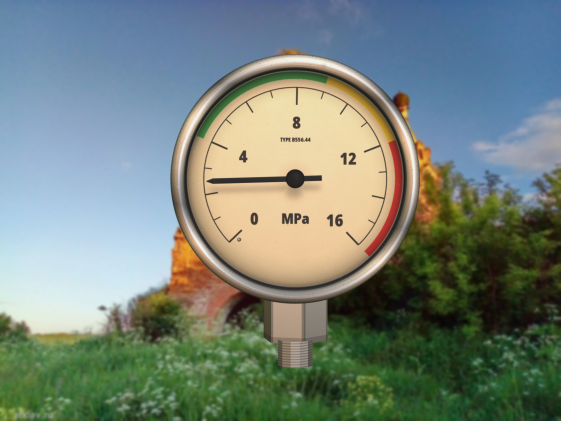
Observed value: 2.5; MPa
